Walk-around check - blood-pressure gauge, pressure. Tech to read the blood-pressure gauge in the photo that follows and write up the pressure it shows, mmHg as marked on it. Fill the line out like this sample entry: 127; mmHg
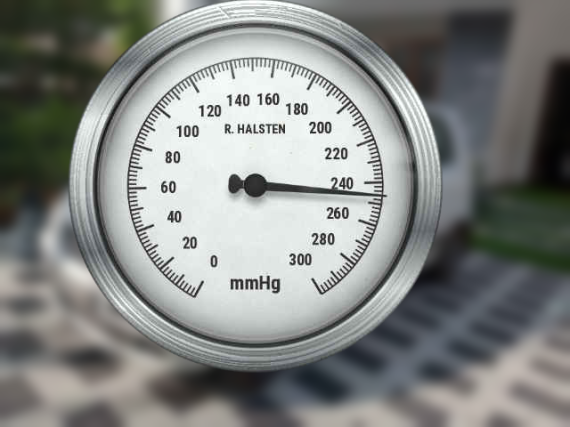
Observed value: 246; mmHg
